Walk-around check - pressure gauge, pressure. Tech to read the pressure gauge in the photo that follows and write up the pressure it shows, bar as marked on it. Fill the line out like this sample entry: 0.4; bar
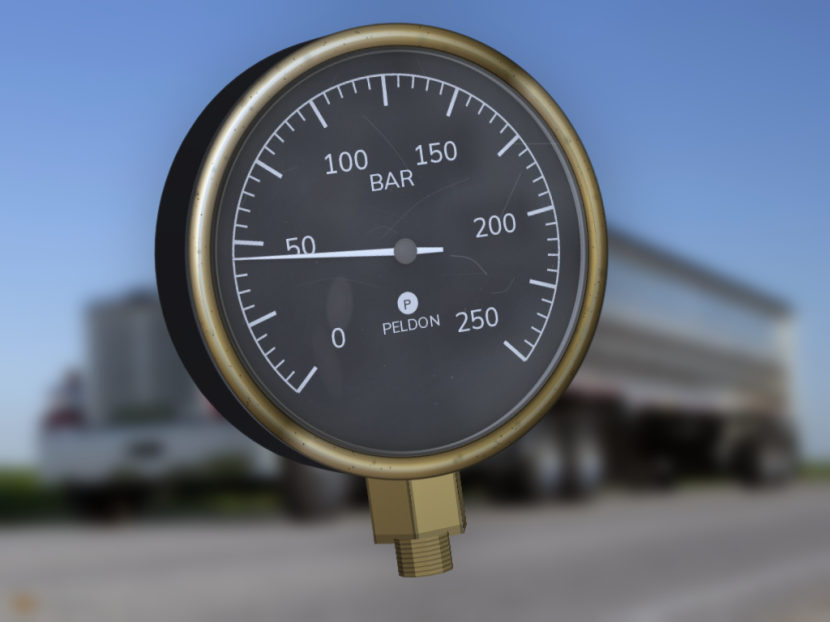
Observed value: 45; bar
